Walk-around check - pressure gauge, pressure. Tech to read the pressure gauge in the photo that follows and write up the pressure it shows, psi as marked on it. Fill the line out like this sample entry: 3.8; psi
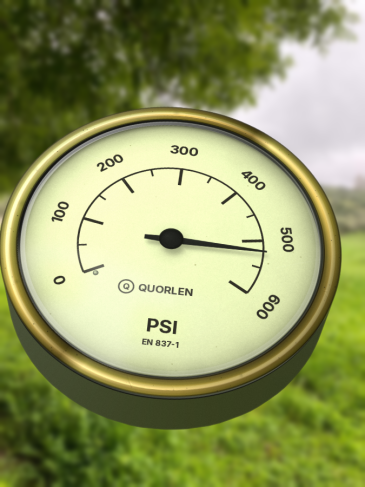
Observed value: 525; psi
